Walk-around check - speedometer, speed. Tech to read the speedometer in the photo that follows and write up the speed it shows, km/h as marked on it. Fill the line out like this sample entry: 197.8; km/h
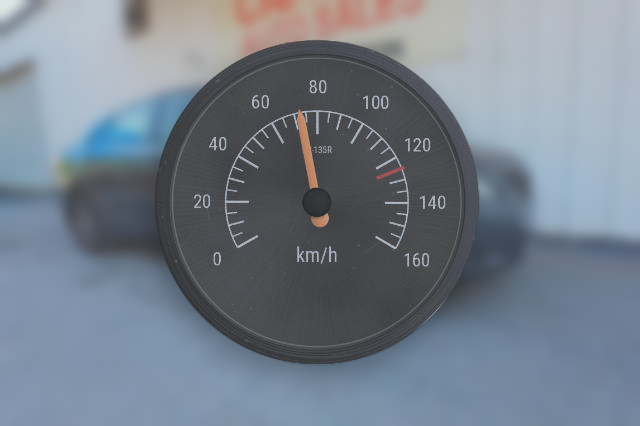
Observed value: 72.5; km/h
